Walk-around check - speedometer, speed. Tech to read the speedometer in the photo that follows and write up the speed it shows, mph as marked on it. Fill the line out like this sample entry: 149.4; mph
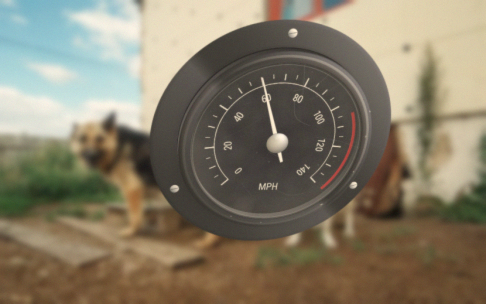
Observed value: 60; mph
